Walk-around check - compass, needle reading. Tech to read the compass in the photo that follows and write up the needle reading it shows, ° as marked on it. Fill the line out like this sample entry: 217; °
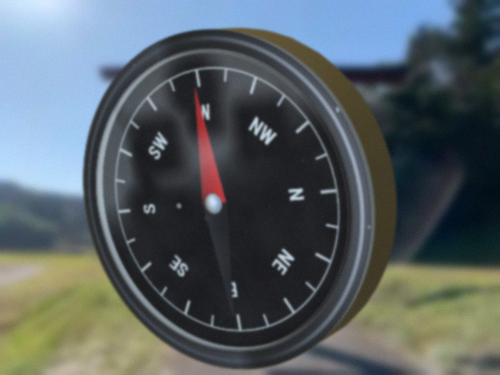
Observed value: 270; °
